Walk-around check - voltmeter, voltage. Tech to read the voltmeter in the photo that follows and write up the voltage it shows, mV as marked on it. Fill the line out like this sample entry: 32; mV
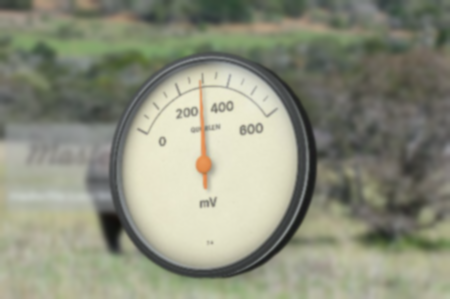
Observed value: 300; mV
